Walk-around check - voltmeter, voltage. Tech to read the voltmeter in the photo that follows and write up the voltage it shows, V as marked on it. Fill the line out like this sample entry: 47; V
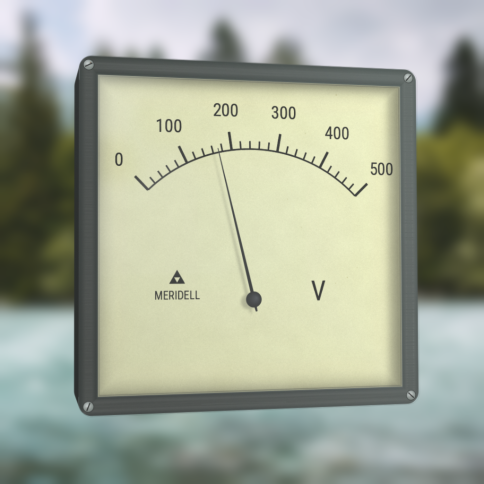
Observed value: 170; V
